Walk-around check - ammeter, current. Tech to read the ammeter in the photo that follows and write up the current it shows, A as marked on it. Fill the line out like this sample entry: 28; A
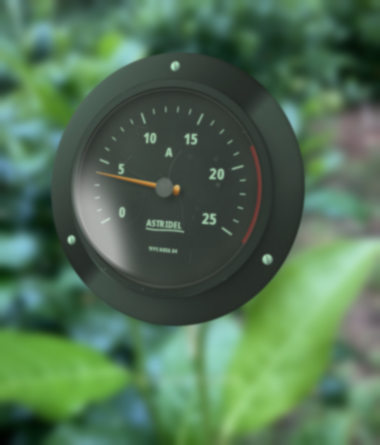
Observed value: 4; A
